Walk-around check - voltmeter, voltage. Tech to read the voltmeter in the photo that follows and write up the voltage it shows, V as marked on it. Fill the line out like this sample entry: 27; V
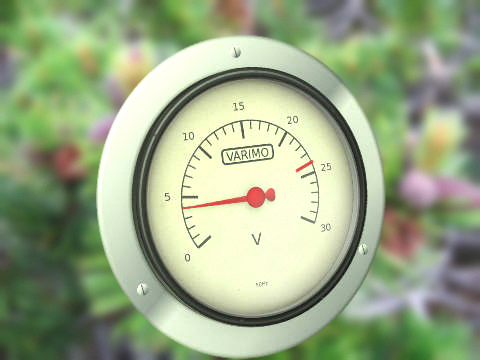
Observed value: 4; V
